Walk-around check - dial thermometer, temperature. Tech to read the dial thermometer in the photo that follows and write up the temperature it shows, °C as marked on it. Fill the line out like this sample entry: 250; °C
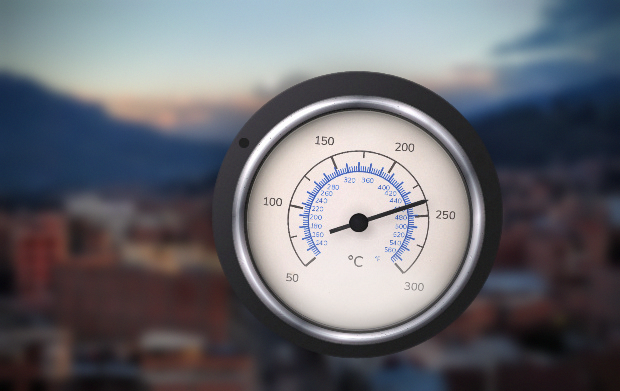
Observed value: 237.5; °C
